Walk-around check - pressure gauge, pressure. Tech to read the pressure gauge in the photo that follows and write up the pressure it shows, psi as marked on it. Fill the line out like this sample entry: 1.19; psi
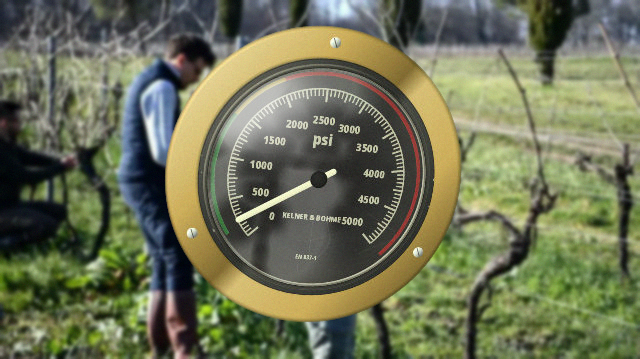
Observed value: 250; psi
